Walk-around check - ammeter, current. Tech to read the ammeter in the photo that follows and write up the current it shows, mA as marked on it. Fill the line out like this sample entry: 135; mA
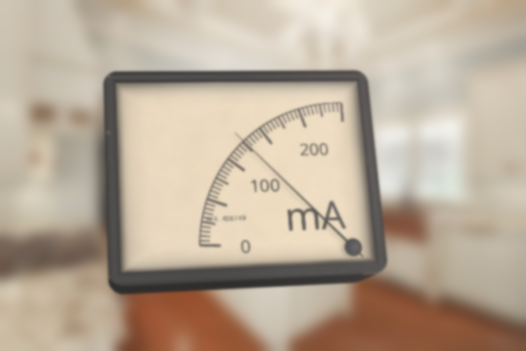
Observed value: 125; mA
